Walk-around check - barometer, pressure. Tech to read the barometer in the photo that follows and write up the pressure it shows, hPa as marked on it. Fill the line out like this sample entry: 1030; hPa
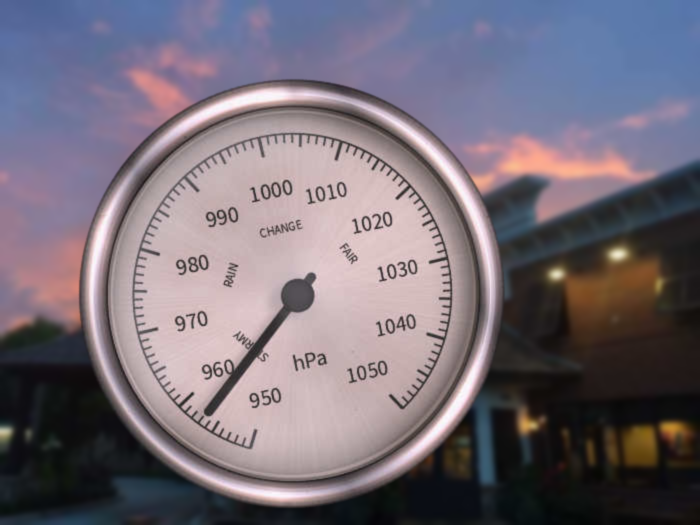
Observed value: 957; hPa
